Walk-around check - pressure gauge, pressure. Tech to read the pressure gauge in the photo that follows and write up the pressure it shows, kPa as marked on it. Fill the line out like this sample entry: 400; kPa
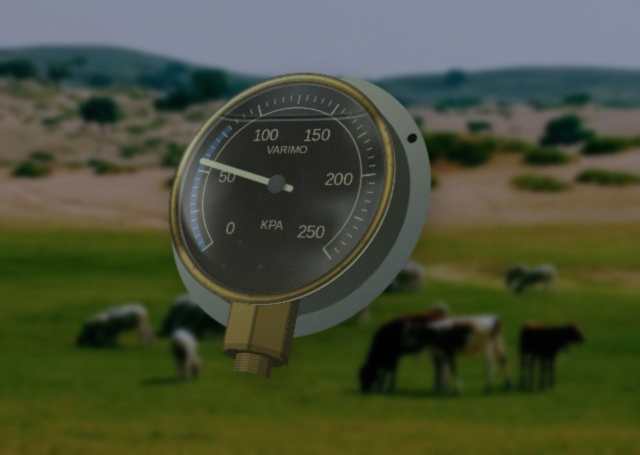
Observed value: 55; kPa
